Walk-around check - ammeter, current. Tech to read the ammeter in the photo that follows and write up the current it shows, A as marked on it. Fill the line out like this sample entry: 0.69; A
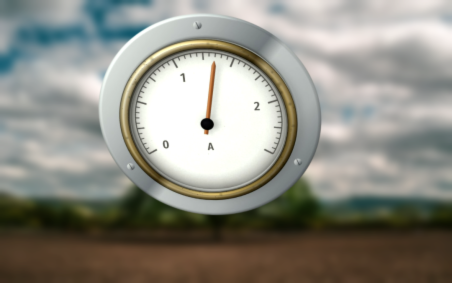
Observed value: 1.35; A
